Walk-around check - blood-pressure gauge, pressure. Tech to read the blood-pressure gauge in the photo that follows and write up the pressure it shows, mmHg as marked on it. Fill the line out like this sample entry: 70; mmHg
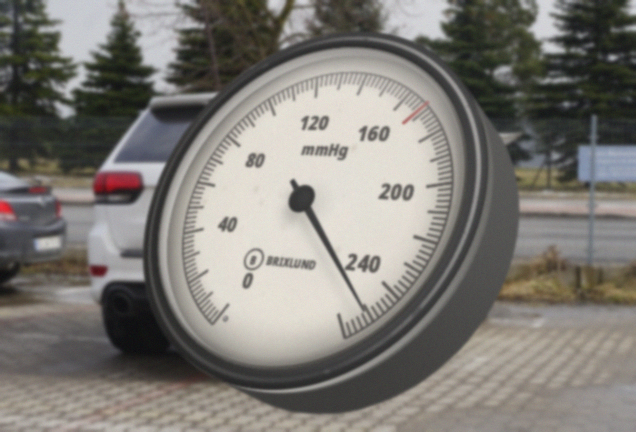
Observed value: 250; mmHg
